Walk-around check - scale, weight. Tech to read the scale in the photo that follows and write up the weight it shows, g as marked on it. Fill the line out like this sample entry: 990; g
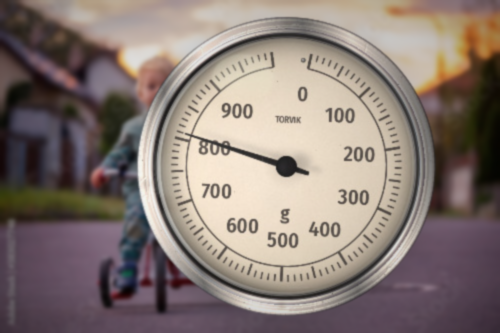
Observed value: 810; g
